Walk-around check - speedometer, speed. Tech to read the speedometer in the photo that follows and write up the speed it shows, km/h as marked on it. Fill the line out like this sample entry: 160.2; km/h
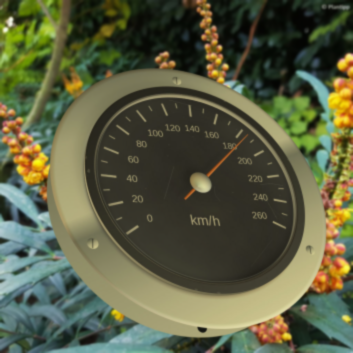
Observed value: 185; km/h
